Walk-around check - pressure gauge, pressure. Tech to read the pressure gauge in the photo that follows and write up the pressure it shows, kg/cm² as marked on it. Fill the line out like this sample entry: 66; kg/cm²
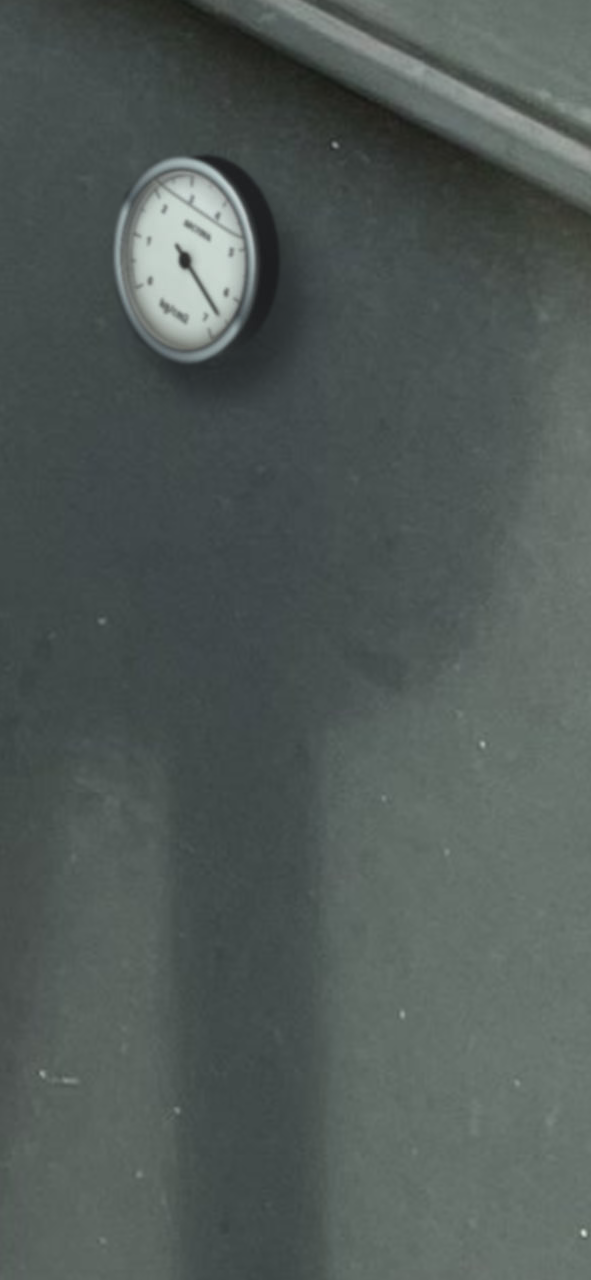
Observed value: 6.5; kg/cm²
